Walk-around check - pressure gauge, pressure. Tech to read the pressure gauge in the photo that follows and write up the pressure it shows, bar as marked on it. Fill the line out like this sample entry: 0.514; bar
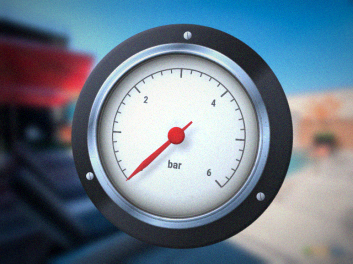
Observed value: 0; bar
